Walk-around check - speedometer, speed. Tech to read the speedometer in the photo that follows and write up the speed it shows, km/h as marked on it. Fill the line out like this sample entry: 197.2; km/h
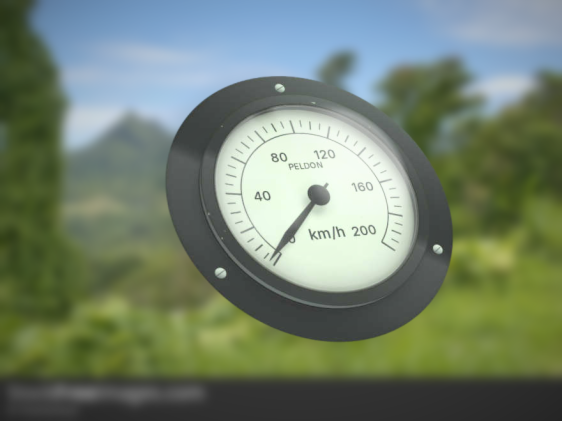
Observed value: 2.5; km/h
